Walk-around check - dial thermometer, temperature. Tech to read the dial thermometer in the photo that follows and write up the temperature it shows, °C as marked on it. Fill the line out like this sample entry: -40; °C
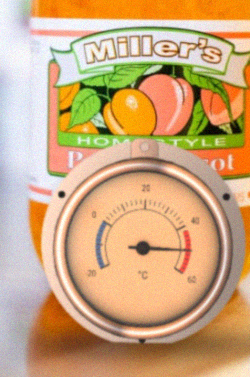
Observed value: 50; °C
